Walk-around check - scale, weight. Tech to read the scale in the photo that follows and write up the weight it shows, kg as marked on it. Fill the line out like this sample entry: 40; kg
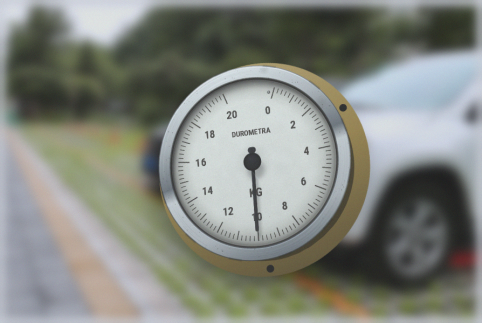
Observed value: 10; kg
